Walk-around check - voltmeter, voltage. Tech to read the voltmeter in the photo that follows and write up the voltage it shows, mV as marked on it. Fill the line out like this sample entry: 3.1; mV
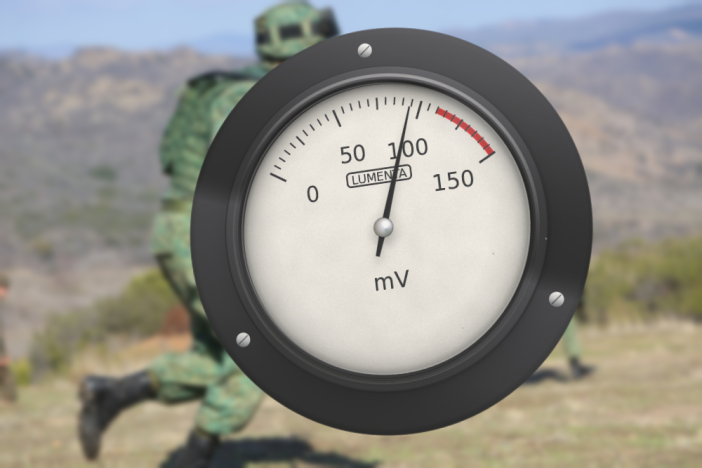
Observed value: 95; mV
